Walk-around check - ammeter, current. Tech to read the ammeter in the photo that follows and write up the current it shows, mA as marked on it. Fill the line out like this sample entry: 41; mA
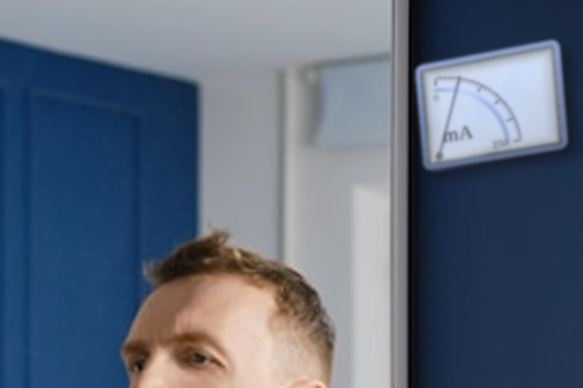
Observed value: 50; mA
